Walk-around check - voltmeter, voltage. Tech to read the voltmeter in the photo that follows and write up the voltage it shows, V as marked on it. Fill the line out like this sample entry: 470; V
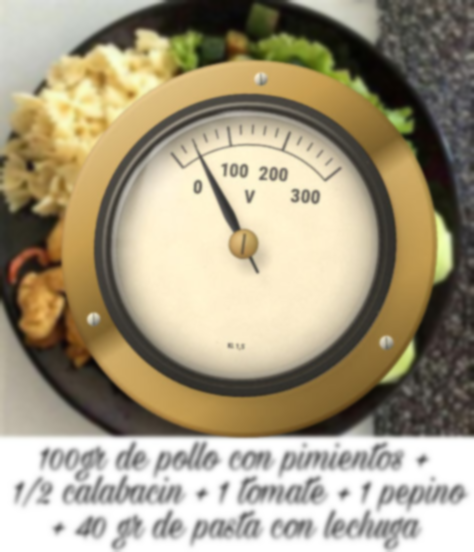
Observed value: 40; V
